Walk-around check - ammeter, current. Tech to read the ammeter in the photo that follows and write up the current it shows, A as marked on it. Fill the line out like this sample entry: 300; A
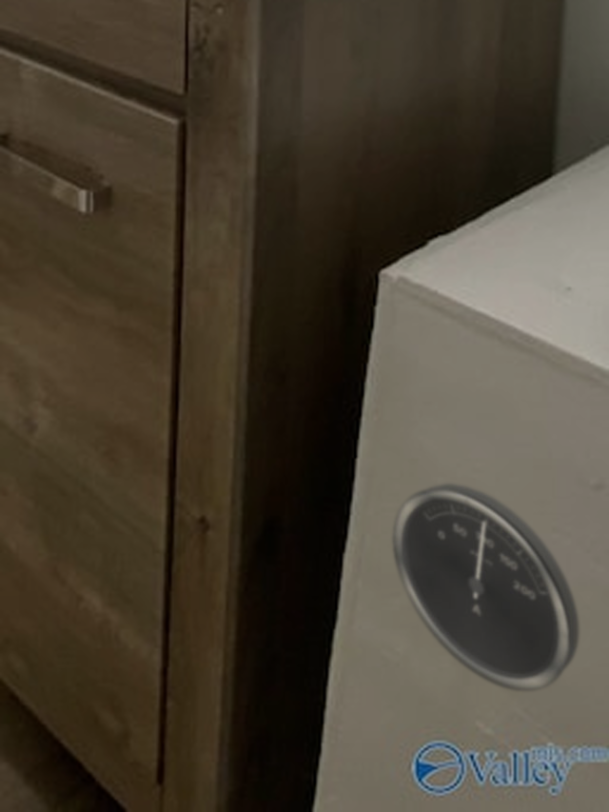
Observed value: 100; A
